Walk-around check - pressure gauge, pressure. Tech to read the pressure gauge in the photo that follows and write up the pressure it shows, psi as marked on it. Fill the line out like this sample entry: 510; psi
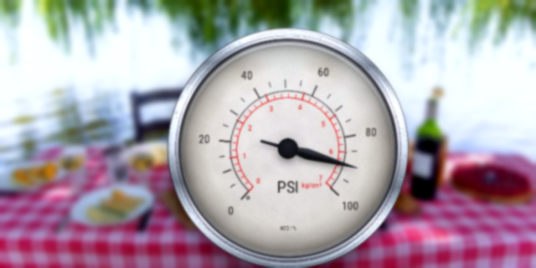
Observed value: 90; psi
